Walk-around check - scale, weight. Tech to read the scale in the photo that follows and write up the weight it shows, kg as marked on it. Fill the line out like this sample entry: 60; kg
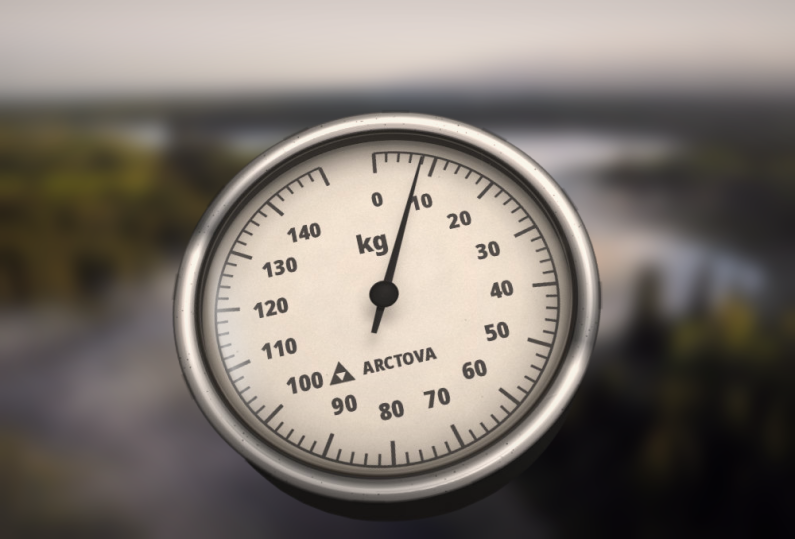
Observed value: 8; kg
